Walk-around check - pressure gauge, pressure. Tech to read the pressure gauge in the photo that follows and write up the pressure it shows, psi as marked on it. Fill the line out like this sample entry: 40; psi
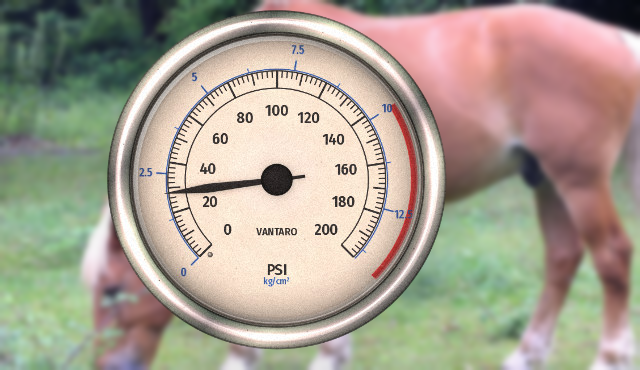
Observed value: 28; psi
